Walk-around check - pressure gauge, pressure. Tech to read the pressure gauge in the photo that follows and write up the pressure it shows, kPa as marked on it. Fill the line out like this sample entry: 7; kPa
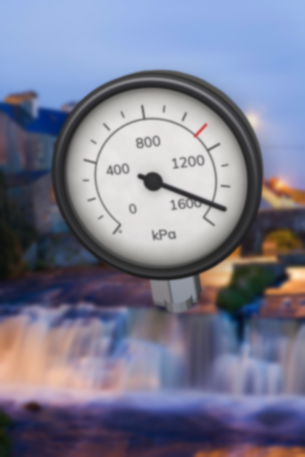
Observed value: 1500; kPa
